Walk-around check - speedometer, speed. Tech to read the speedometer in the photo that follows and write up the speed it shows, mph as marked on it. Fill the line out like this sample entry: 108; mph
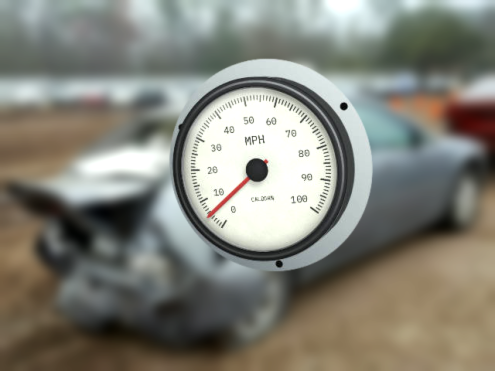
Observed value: 5; mph
